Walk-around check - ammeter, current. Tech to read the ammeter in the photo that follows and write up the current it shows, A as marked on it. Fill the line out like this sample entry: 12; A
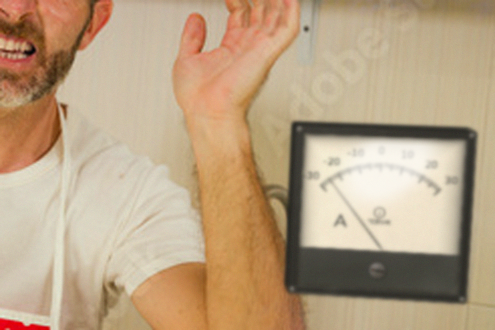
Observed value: -25; A
